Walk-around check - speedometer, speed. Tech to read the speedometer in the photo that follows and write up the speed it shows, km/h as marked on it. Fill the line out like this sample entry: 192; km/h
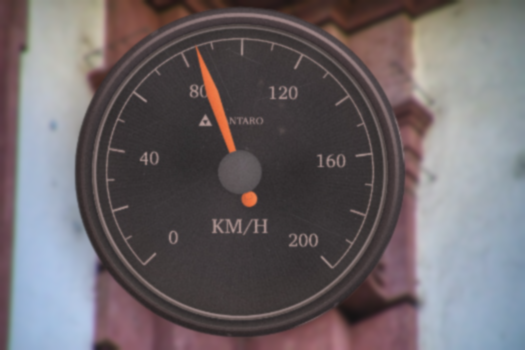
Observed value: 85; km/h
